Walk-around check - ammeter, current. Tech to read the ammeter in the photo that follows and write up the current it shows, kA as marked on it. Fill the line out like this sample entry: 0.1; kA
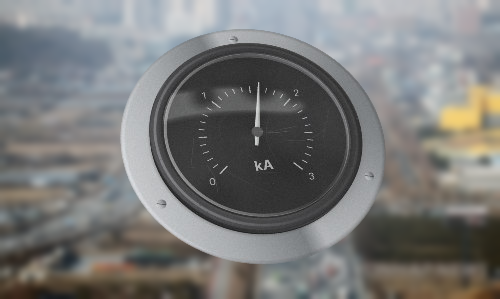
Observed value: 1.6; kA
